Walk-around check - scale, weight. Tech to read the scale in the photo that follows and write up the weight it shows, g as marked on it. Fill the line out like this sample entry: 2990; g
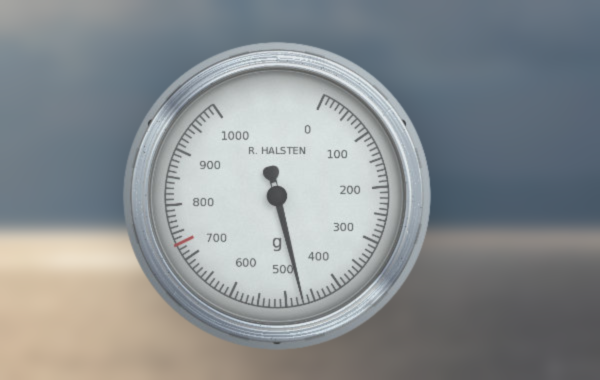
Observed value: 470; g
